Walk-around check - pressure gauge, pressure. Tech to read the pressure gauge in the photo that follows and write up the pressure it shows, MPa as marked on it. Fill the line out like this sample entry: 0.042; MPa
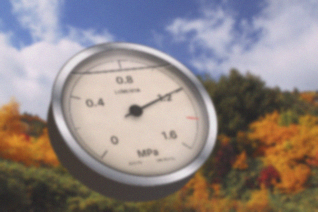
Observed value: 1.2; MPa
